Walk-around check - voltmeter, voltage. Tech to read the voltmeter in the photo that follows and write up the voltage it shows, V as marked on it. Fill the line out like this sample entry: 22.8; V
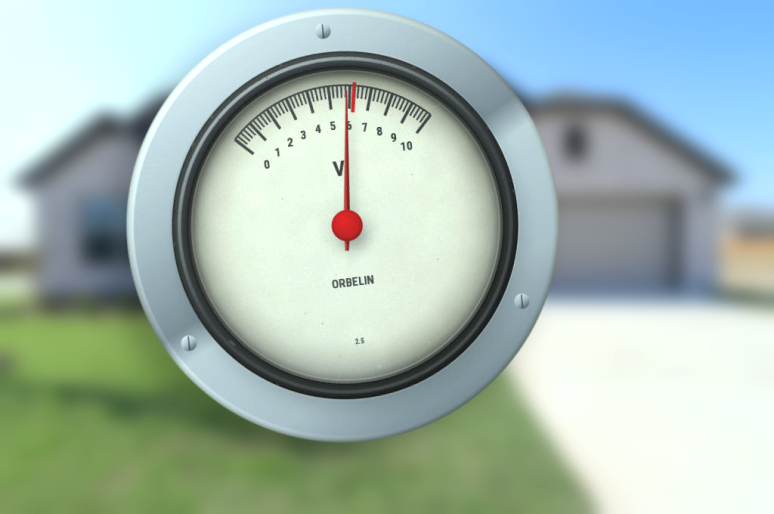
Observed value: 5.8; V
